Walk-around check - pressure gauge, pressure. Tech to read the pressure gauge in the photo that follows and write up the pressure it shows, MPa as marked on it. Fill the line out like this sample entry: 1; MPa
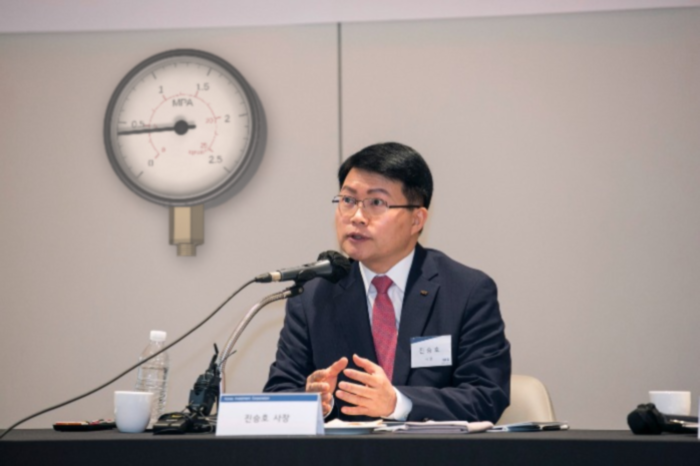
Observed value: 0.4; MPa
